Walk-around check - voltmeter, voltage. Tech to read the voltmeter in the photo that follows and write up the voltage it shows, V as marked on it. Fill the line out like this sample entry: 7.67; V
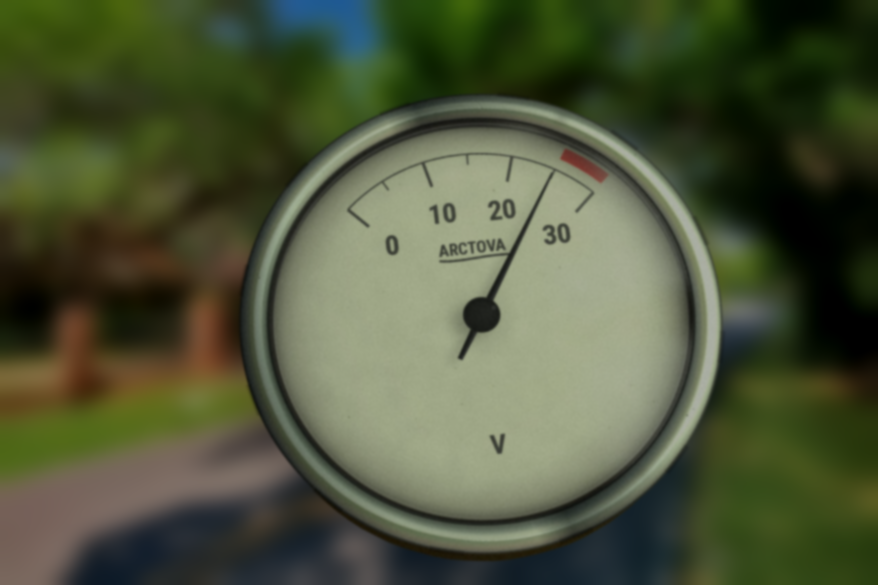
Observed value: 25; V
